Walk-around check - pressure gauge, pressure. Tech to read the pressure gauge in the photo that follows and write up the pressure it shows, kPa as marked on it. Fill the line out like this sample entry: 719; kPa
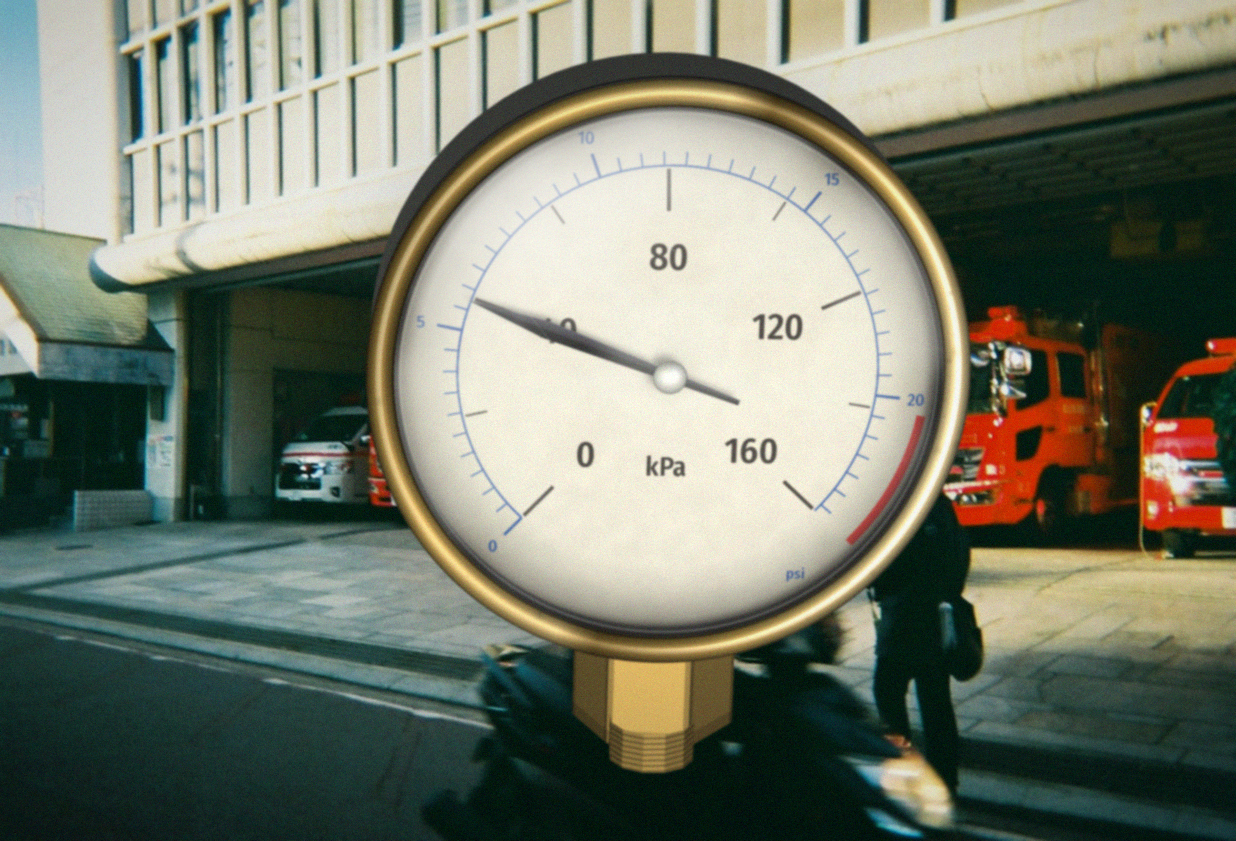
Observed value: 40; kPa
